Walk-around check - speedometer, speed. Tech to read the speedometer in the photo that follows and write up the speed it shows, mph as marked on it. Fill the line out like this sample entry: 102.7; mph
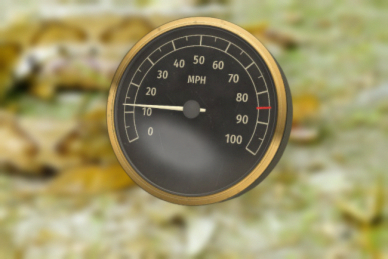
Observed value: 12.5; mph
